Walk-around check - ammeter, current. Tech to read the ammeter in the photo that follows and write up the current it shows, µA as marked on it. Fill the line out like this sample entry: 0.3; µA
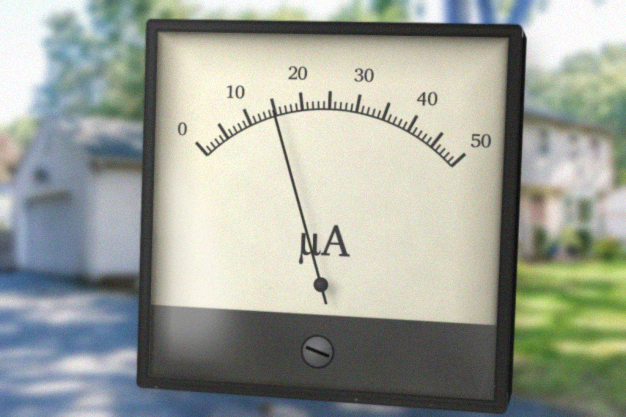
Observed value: 15; µA
